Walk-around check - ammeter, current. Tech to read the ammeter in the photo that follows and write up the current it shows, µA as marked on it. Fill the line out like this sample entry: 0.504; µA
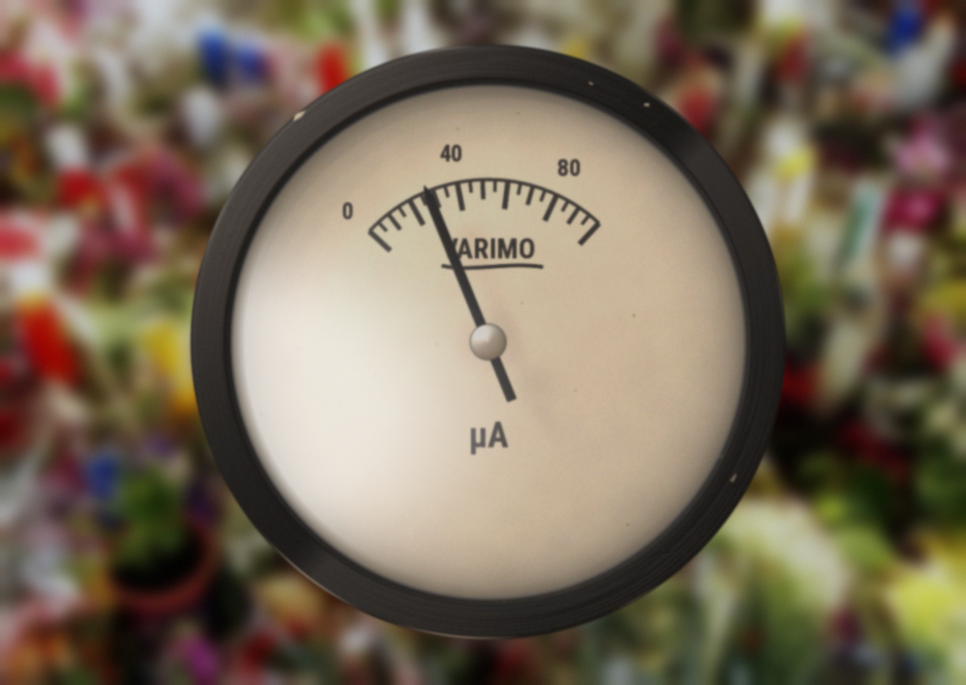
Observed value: 27.5; µA
